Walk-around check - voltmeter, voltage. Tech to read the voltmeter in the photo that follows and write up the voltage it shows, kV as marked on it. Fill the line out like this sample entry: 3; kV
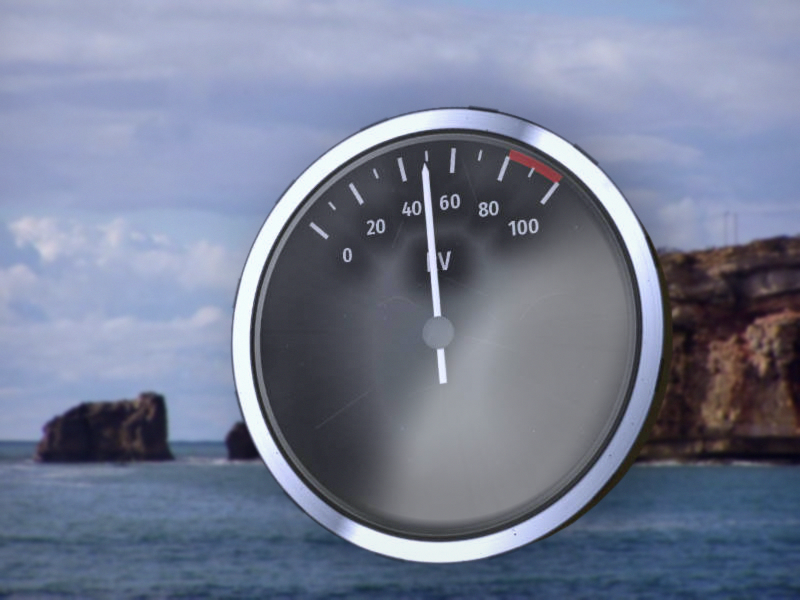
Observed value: 50; kV
